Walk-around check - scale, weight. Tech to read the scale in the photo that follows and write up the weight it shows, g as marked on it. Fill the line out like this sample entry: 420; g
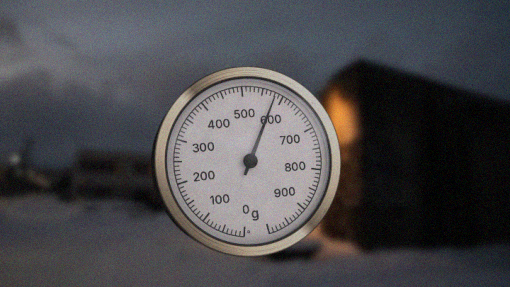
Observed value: 580; g
